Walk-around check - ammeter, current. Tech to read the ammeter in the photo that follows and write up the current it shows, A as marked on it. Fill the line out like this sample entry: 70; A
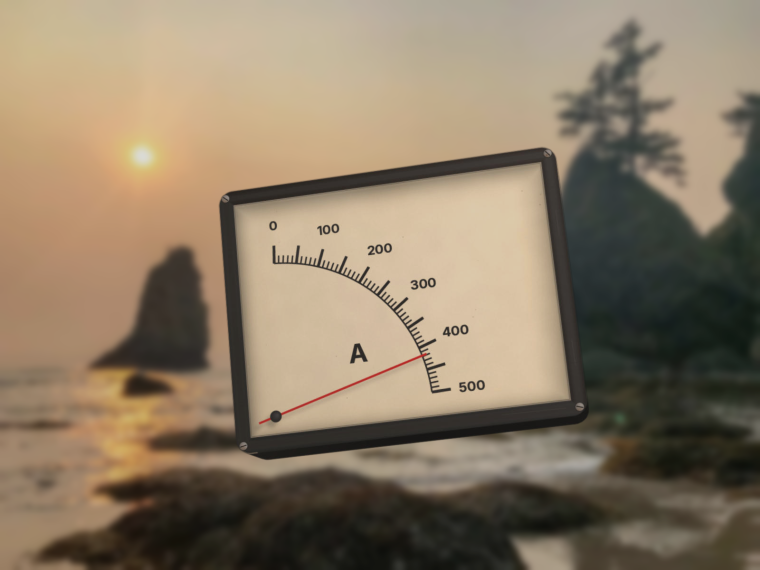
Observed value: 420; A
